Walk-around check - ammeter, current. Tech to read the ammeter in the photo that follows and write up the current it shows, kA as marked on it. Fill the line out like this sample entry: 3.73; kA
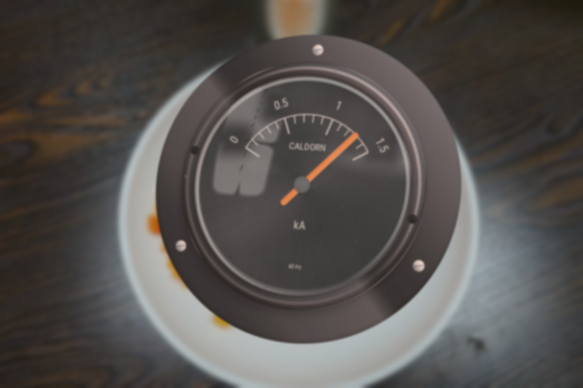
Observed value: 1.3; kA
